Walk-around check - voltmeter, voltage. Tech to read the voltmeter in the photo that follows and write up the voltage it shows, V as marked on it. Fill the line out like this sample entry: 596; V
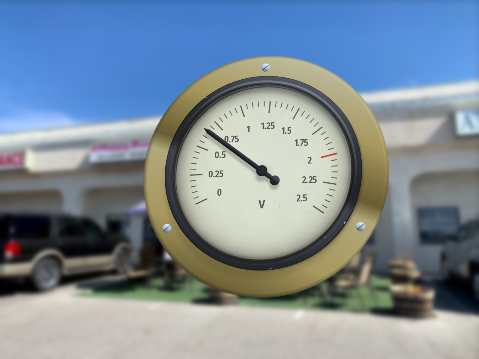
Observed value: 0.65; V
